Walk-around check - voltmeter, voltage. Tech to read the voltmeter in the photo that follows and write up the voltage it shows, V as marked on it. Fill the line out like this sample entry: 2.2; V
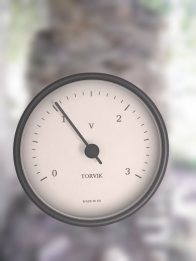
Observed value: 1.05; V
